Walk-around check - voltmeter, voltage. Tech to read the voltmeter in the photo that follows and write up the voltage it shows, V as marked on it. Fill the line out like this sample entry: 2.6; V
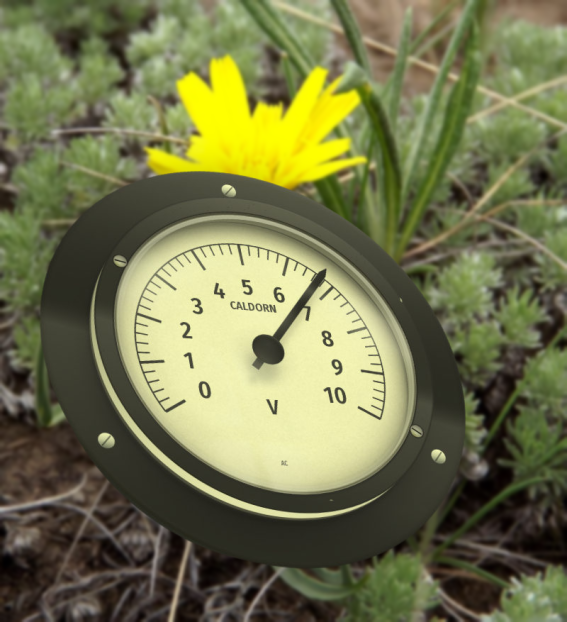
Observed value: 6.7; V
